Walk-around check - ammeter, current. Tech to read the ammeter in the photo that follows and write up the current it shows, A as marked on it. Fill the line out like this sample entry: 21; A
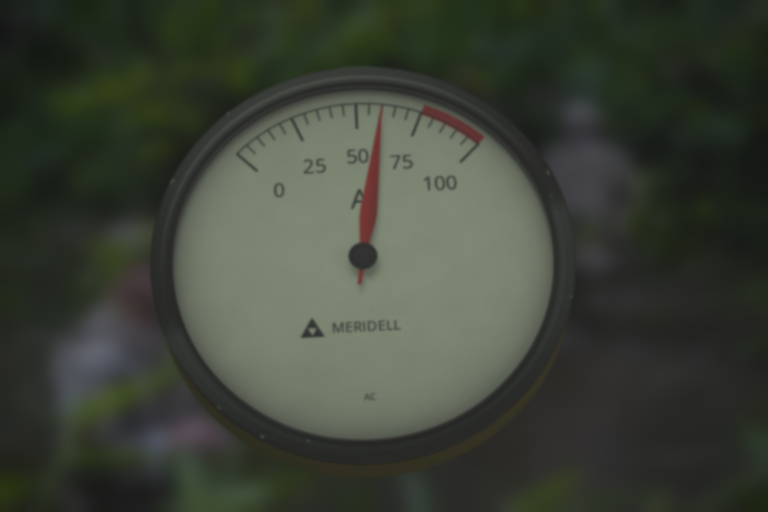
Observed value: 60; A
